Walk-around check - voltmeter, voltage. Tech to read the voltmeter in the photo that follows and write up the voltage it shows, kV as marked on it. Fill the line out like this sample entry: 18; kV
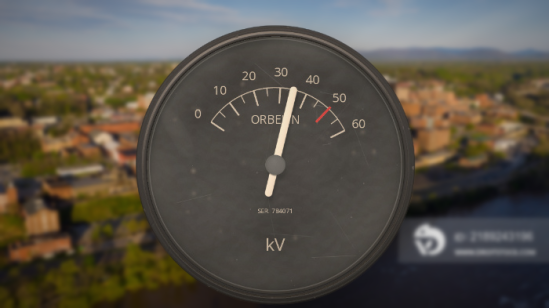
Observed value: 35; kV
